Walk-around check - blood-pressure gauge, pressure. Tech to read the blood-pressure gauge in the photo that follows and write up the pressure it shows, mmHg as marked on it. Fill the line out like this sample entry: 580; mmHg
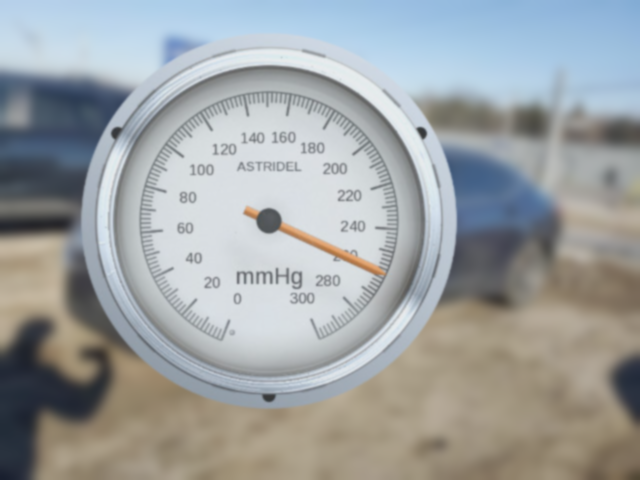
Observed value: 260; mmHg
